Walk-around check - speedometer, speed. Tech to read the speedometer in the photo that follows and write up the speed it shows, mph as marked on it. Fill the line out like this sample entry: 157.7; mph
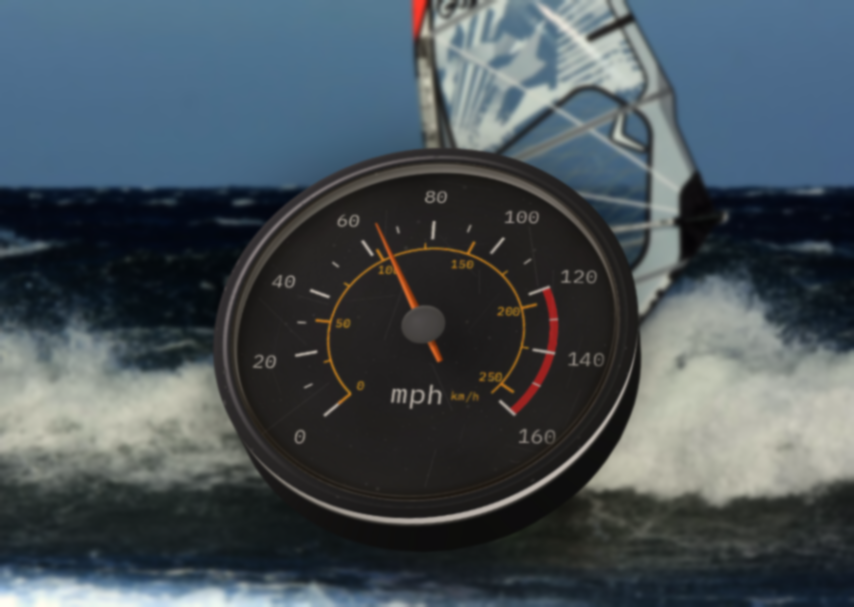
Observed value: 65; mph
